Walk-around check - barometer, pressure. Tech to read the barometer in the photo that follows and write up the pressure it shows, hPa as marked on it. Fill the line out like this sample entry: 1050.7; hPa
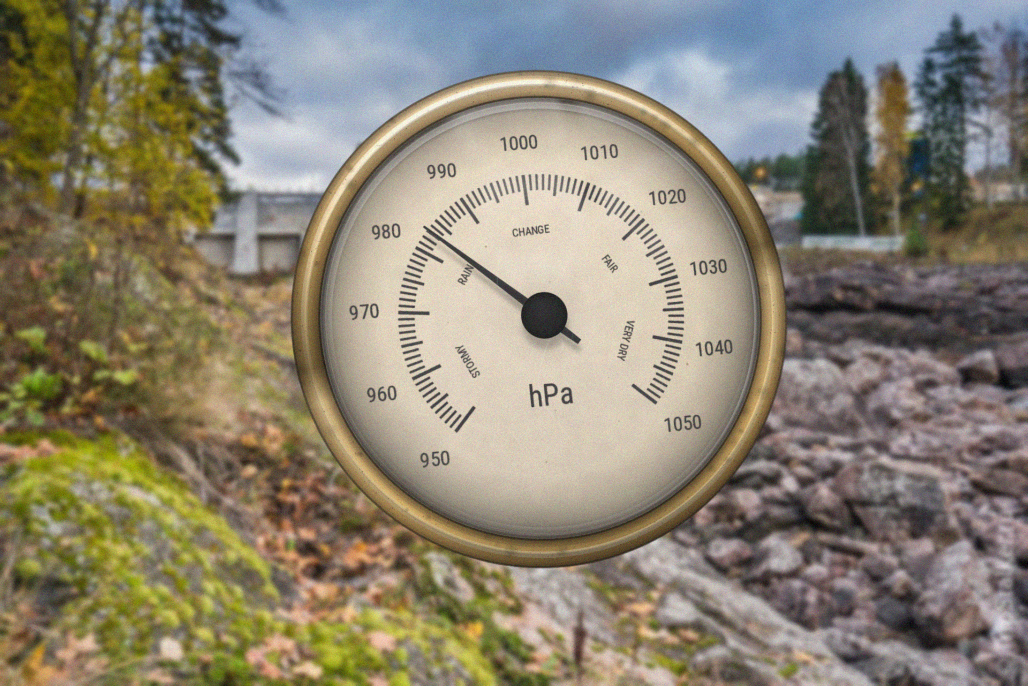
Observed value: 983; hPa
